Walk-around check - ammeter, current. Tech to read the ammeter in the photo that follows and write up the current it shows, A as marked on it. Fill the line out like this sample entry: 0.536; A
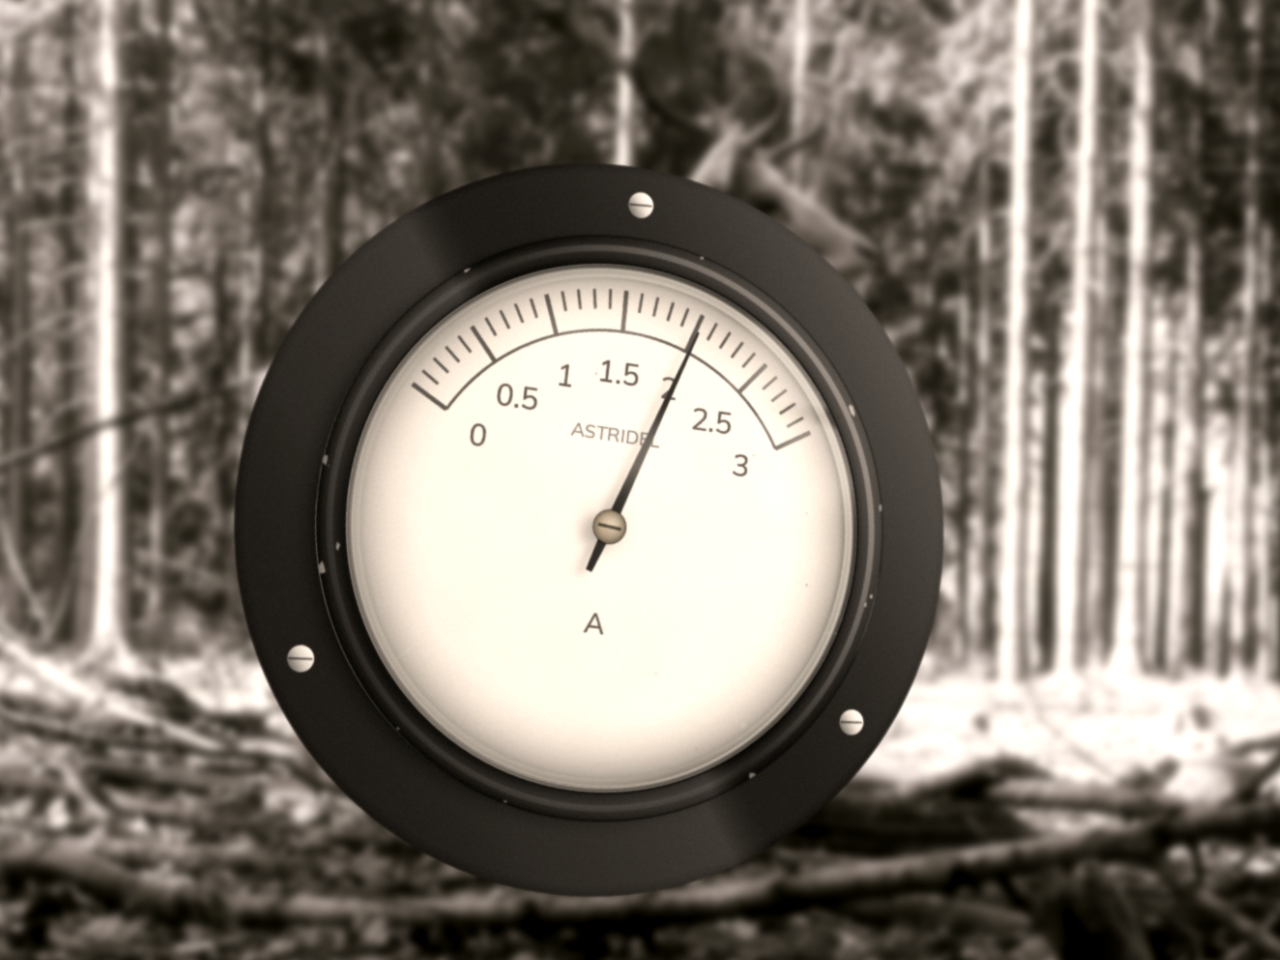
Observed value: 2; A
